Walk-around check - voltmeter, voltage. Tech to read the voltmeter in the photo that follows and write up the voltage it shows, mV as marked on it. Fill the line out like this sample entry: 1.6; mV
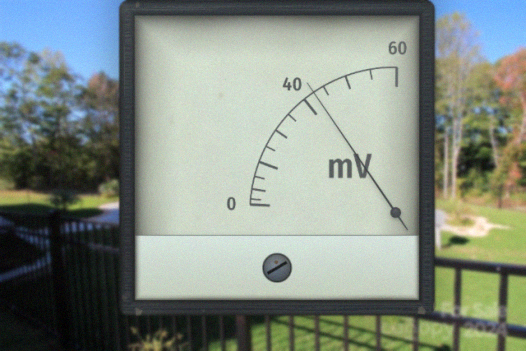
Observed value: 42.5; mV
